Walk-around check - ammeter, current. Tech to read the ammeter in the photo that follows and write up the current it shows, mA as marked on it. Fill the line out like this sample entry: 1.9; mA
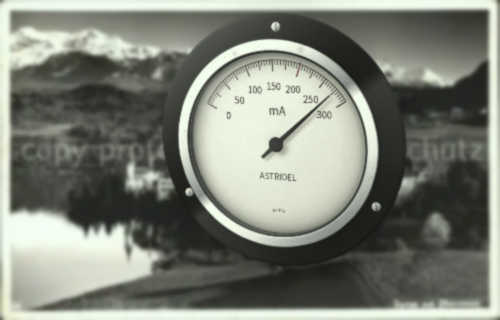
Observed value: 275; mA
